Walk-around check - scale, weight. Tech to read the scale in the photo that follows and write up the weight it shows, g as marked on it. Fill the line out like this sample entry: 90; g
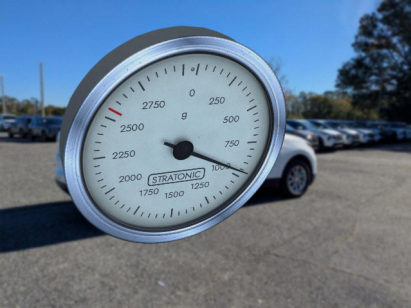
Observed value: 950; g
